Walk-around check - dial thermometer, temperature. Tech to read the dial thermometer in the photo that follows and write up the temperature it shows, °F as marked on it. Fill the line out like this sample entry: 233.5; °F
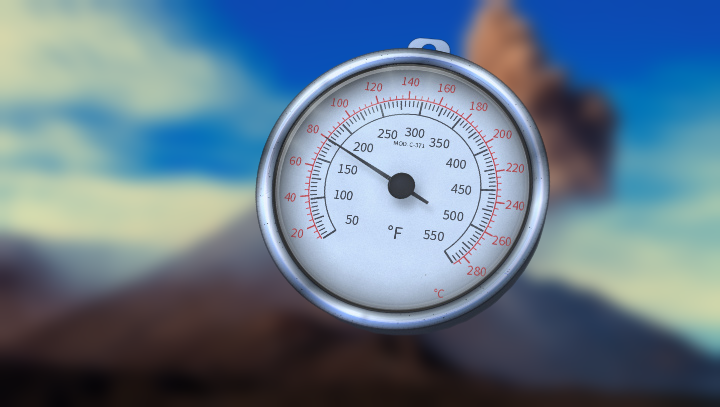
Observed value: 175; °F
